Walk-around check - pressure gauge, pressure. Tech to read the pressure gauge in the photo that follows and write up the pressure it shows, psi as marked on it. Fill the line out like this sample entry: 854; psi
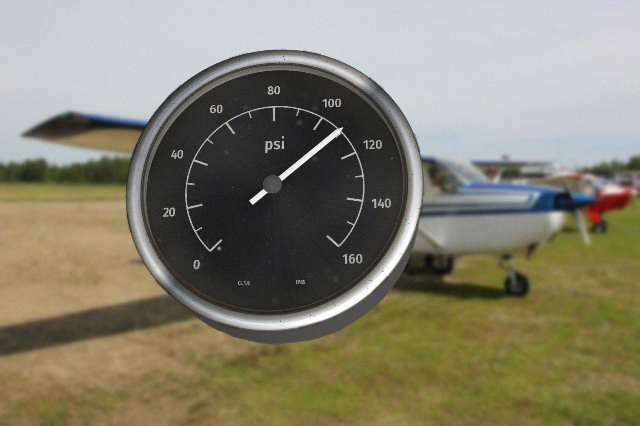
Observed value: 110; psi
